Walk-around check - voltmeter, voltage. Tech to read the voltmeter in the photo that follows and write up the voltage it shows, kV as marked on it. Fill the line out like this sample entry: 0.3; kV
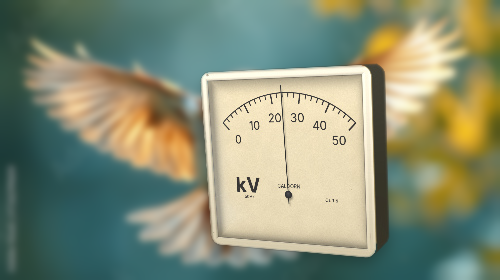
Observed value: 24; kV
